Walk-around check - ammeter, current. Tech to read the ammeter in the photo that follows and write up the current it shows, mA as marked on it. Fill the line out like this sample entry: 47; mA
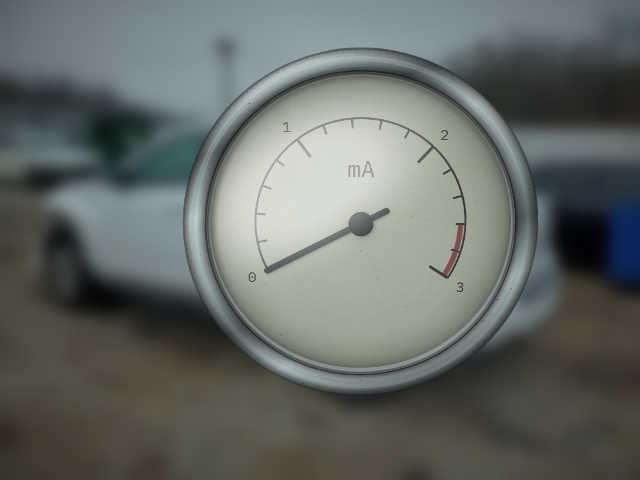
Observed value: 0; mA
